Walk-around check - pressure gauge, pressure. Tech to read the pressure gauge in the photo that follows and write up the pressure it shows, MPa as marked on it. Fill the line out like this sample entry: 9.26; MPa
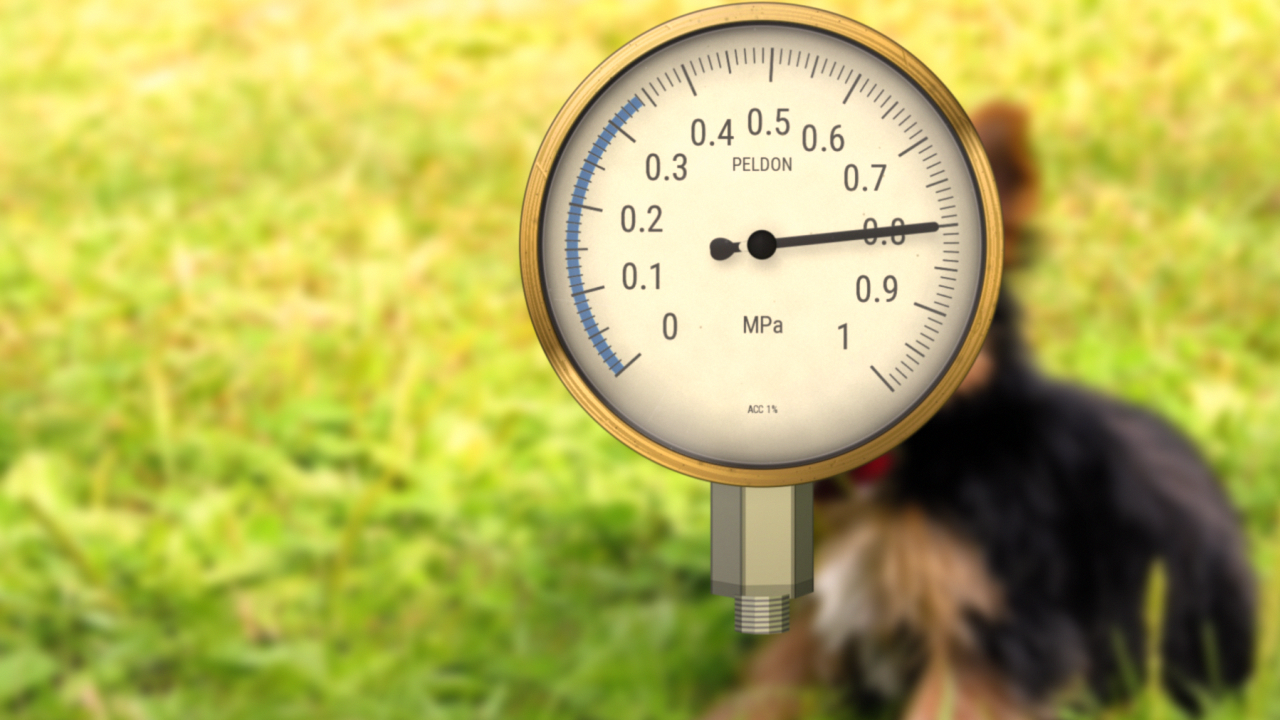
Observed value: 0.8; MPa
